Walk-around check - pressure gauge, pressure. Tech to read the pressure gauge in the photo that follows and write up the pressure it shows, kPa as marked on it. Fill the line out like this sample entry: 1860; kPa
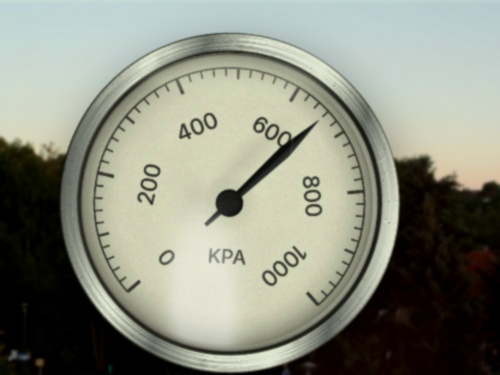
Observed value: 660; kPa
